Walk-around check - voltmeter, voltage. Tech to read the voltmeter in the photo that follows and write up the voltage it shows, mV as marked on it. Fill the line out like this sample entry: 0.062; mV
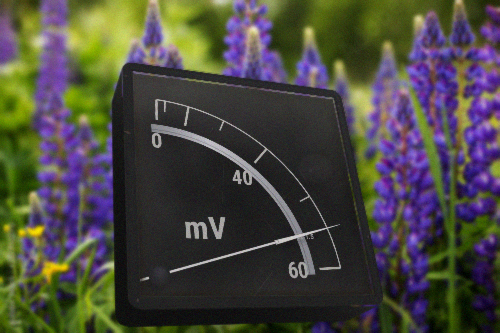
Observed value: 55; mV
